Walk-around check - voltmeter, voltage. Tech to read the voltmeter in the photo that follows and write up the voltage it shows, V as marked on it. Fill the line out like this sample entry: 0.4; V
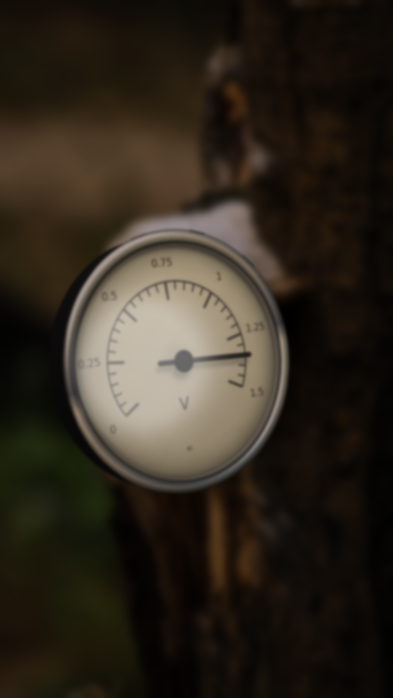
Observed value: 1.35; V
